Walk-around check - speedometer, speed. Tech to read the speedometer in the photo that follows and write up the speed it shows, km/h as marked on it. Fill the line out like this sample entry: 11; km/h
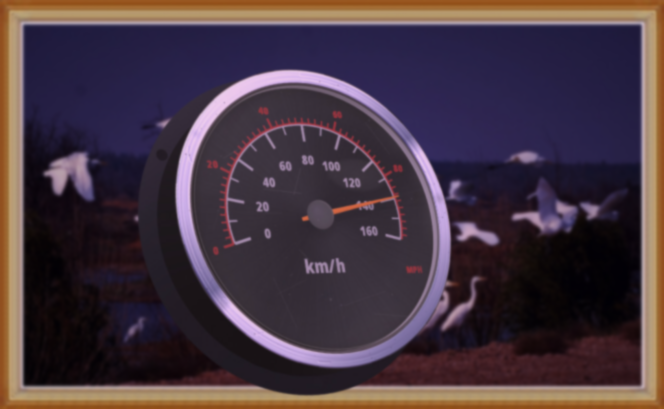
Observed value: 140; km/h
